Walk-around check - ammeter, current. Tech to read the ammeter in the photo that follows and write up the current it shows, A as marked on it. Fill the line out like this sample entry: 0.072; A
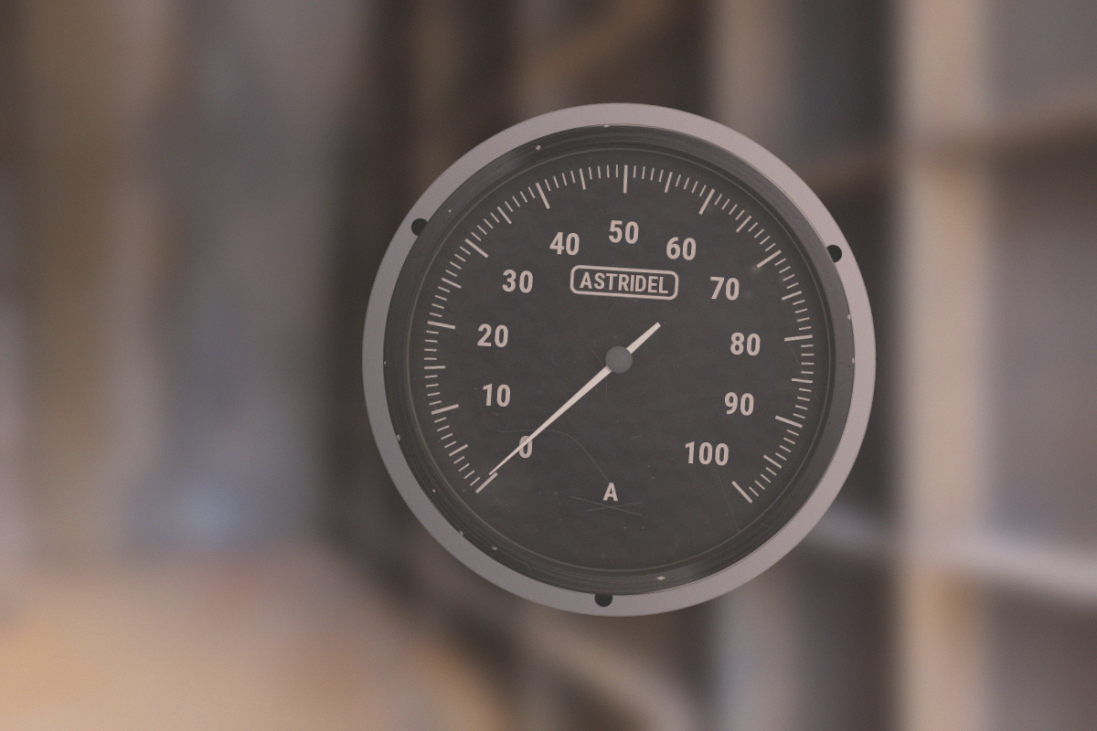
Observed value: 0.5; A
